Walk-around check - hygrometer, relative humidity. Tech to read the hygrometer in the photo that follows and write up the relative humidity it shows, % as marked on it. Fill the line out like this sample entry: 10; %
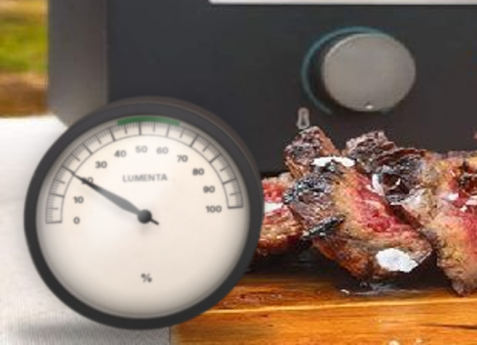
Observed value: 20; %
